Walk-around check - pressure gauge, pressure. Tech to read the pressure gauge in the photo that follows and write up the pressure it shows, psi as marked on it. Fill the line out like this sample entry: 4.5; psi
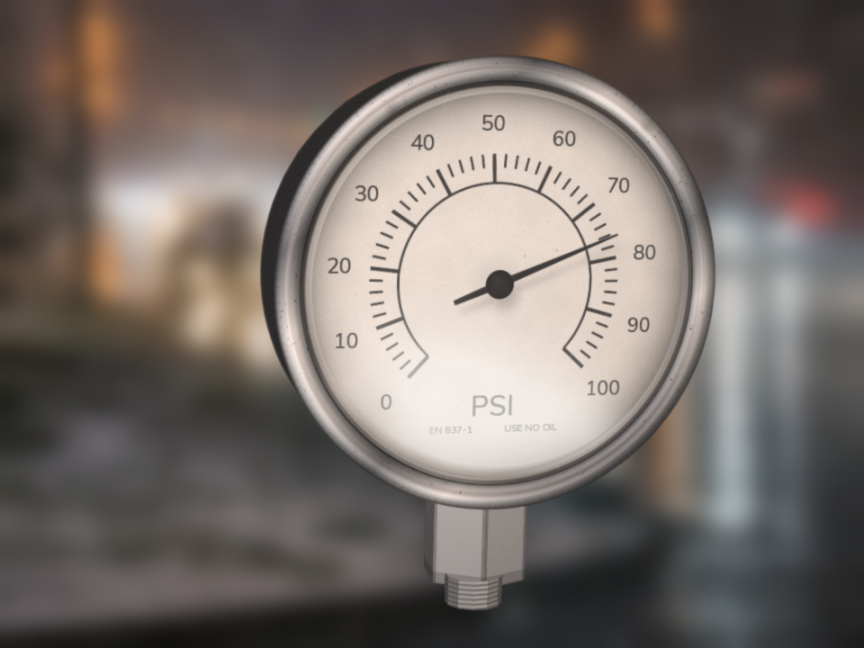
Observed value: 76; psi
